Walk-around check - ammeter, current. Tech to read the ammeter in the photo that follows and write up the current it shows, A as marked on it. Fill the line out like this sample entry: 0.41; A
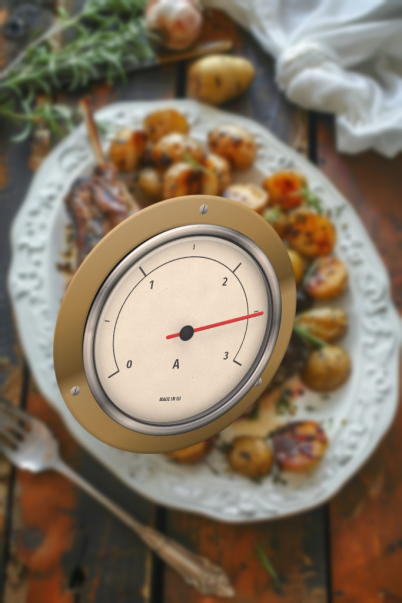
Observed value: 2.5; A
